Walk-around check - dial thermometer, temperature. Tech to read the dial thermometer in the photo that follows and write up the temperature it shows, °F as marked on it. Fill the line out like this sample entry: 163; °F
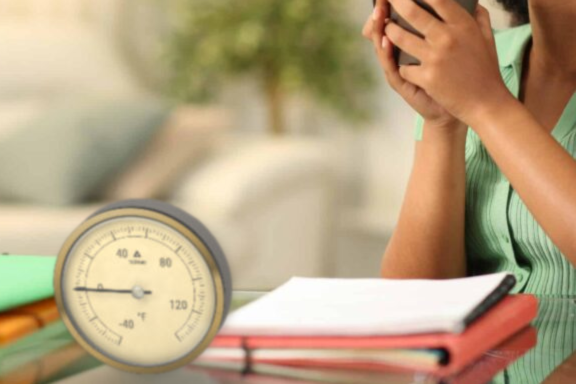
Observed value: 0; °F
